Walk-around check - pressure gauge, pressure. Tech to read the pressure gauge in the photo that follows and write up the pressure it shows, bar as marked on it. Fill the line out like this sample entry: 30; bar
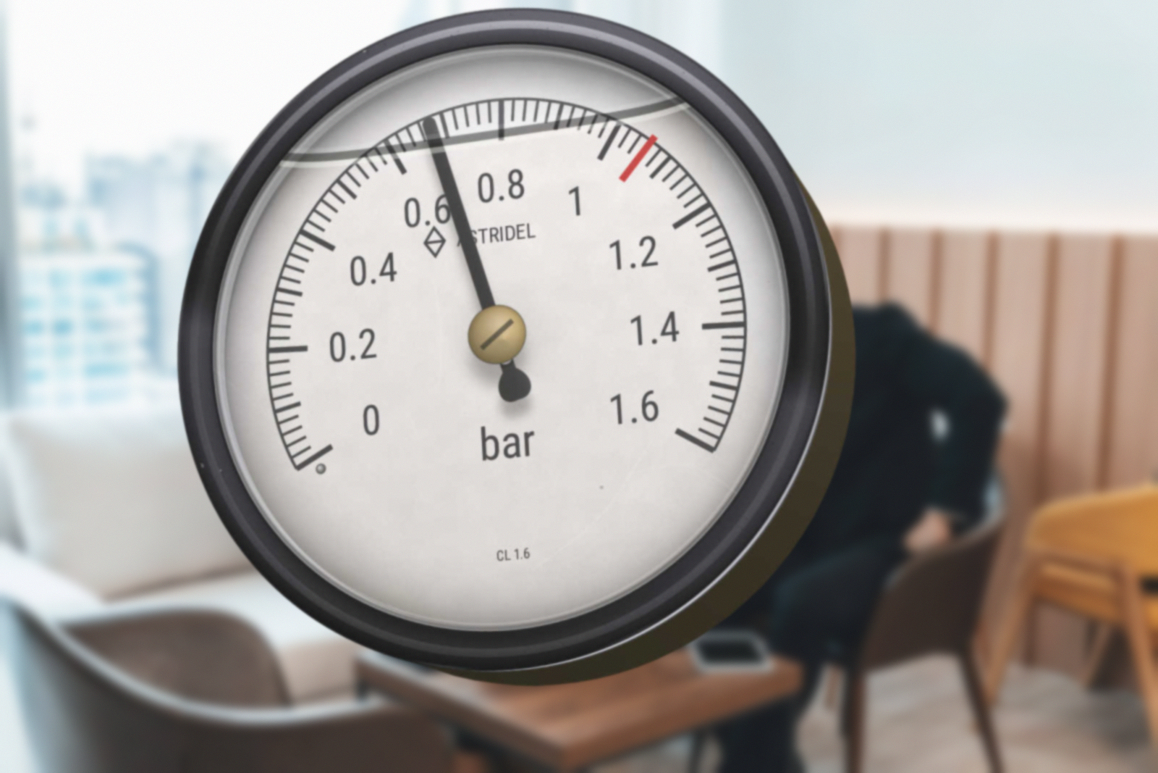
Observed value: 0.68; bar
